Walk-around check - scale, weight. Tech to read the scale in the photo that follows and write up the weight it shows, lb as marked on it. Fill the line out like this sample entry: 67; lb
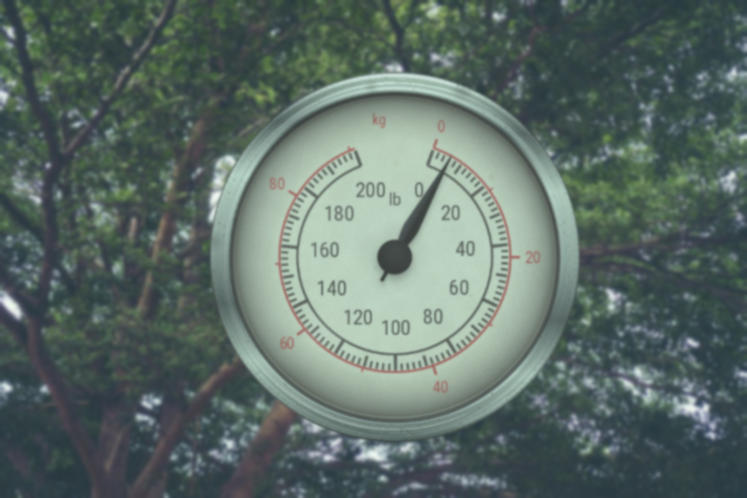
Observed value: 6; lb
